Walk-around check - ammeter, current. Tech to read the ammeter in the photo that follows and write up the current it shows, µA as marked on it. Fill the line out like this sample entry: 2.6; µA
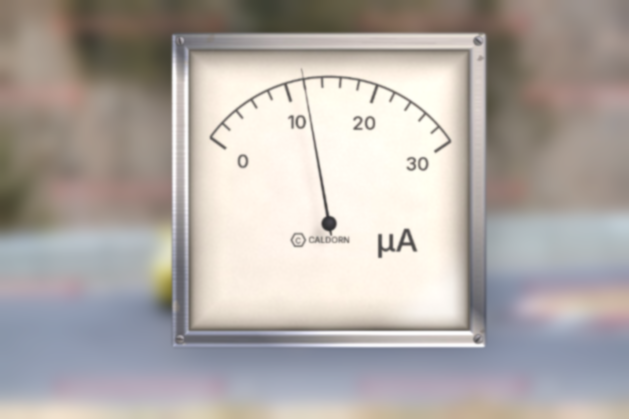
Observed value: 12; µA
